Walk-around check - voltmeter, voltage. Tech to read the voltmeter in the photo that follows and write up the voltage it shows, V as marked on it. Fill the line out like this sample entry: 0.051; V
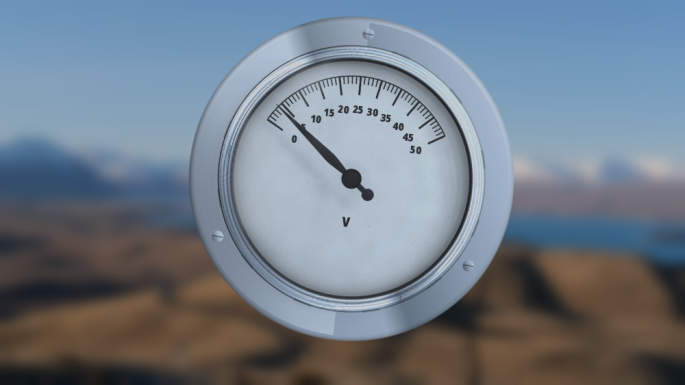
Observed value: 4; V
